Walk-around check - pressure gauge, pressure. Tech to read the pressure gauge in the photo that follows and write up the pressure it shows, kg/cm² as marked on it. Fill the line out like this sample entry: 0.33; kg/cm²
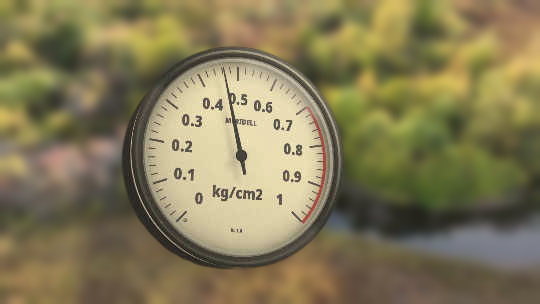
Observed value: 0.46; kg/cm²
